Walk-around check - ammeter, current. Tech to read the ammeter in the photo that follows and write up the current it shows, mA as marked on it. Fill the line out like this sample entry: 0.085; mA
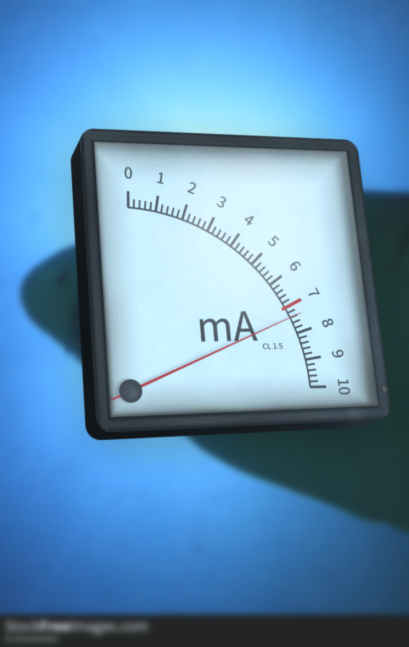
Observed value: 7.4; mA
